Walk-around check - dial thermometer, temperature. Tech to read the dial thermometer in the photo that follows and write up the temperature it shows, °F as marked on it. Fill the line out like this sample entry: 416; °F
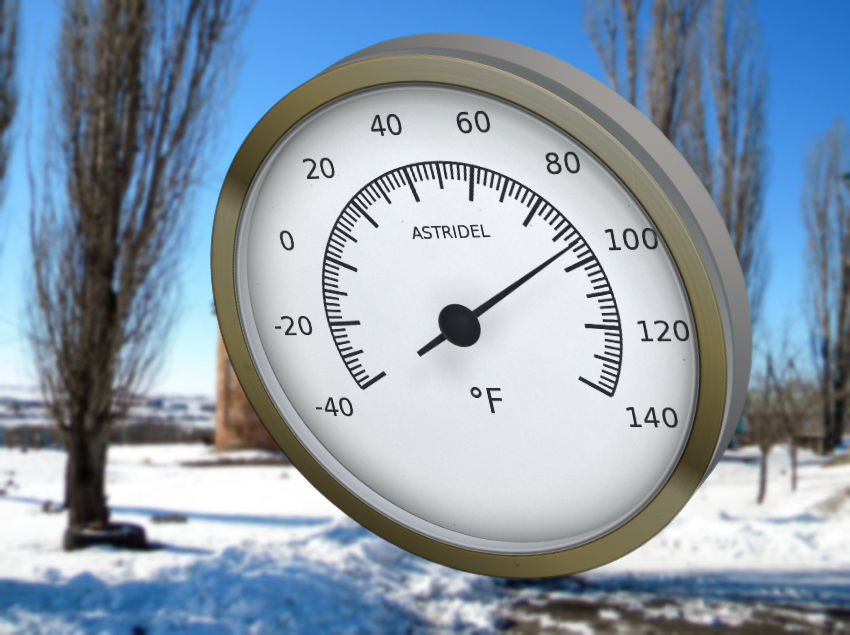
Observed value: 94; °F
